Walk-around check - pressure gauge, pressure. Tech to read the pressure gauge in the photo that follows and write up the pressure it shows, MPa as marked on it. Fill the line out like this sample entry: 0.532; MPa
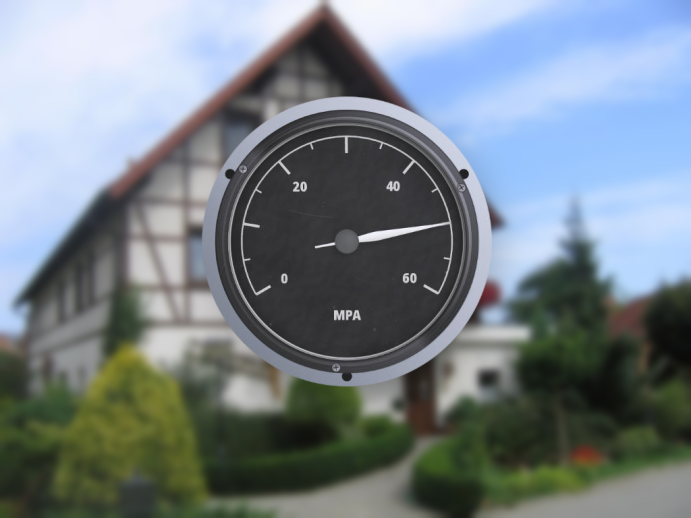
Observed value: 50; MPa
